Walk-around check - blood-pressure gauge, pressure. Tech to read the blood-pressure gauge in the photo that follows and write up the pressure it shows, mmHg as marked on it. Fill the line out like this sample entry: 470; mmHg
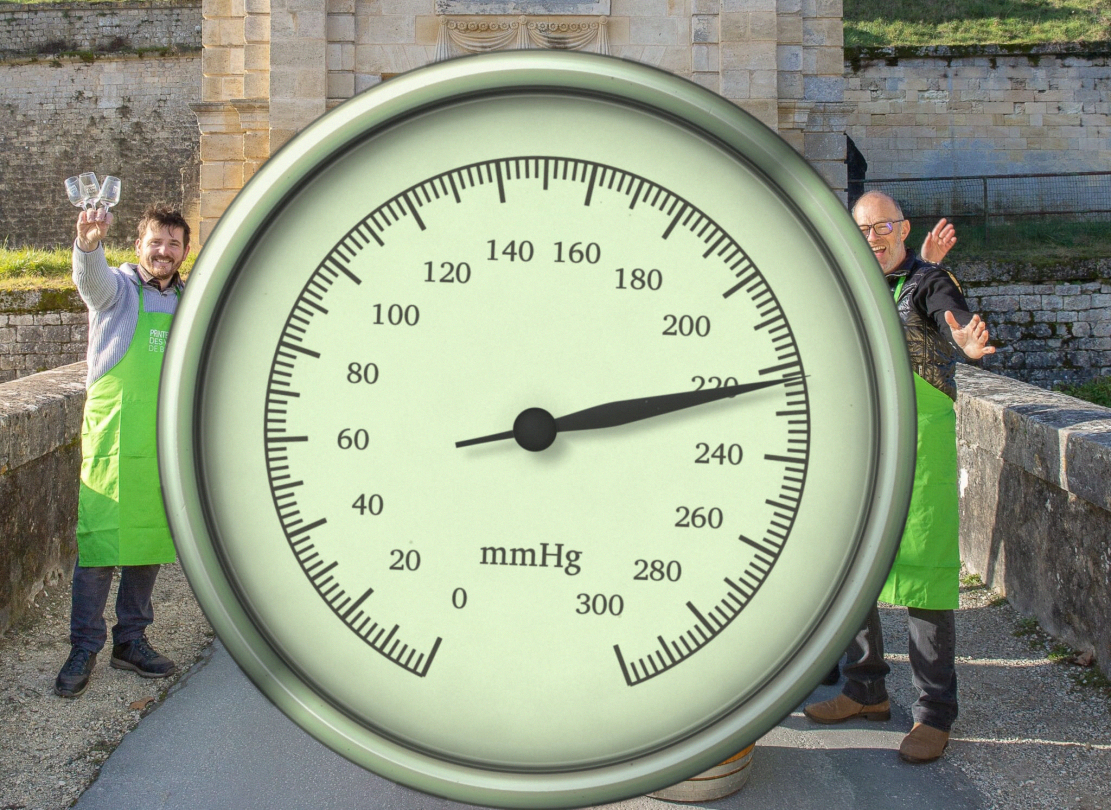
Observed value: 223; mmHg
